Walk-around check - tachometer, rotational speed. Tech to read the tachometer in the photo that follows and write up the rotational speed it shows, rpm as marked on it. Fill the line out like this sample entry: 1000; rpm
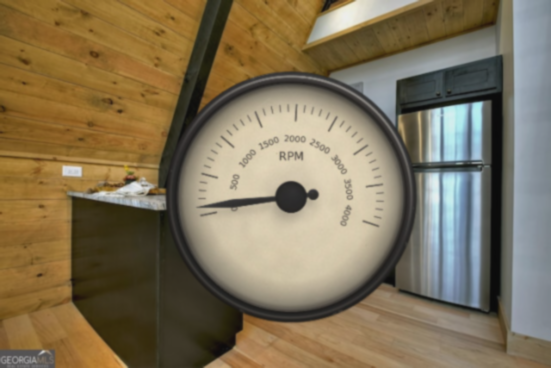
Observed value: 100; rpm
